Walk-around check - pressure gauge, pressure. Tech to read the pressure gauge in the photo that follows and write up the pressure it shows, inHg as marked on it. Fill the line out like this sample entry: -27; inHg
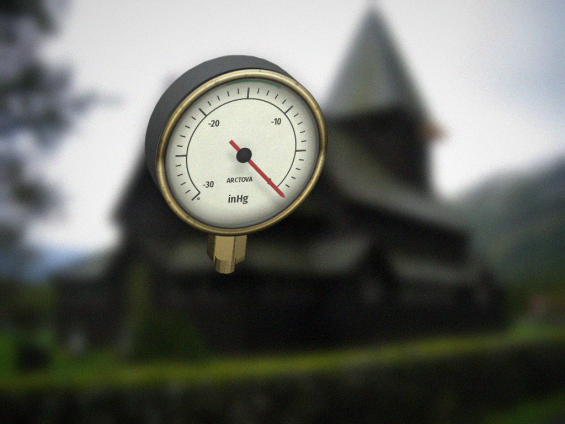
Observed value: 0; inHg
